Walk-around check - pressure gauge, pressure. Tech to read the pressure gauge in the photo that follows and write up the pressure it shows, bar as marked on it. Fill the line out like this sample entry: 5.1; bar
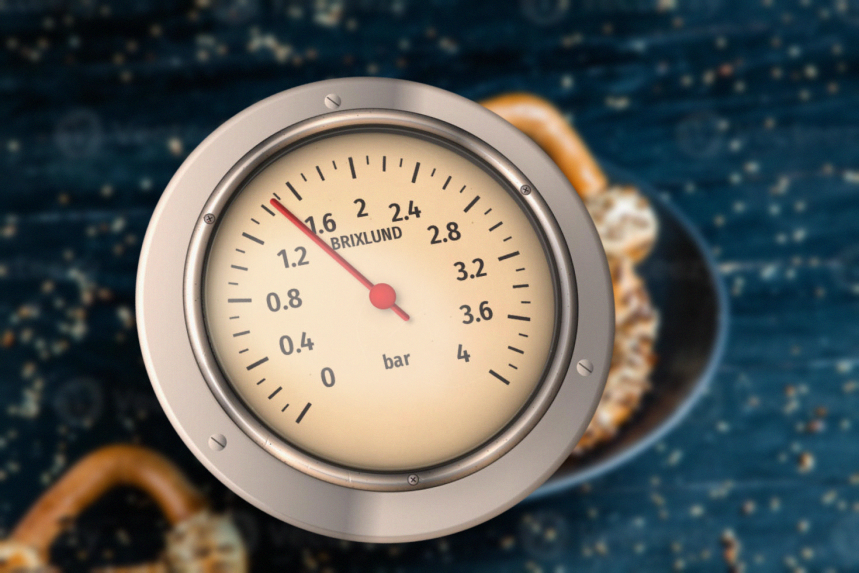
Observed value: 1.45; bar
